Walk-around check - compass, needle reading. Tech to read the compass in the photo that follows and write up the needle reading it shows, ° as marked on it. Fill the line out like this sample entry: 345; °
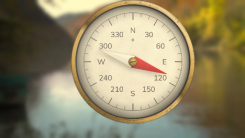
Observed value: 110; °
